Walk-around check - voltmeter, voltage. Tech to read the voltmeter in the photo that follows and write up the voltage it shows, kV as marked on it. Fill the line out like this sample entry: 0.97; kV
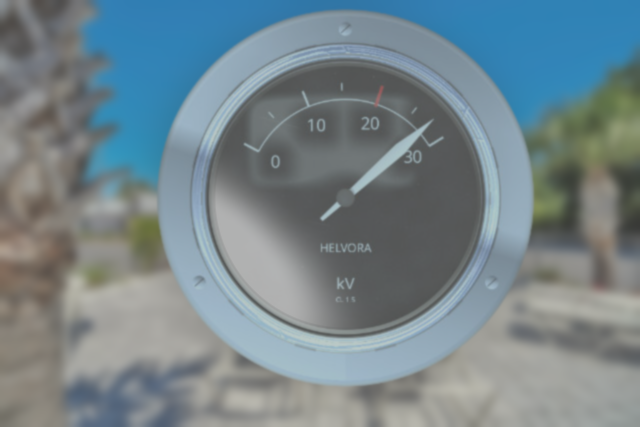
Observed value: 27.5; kV
